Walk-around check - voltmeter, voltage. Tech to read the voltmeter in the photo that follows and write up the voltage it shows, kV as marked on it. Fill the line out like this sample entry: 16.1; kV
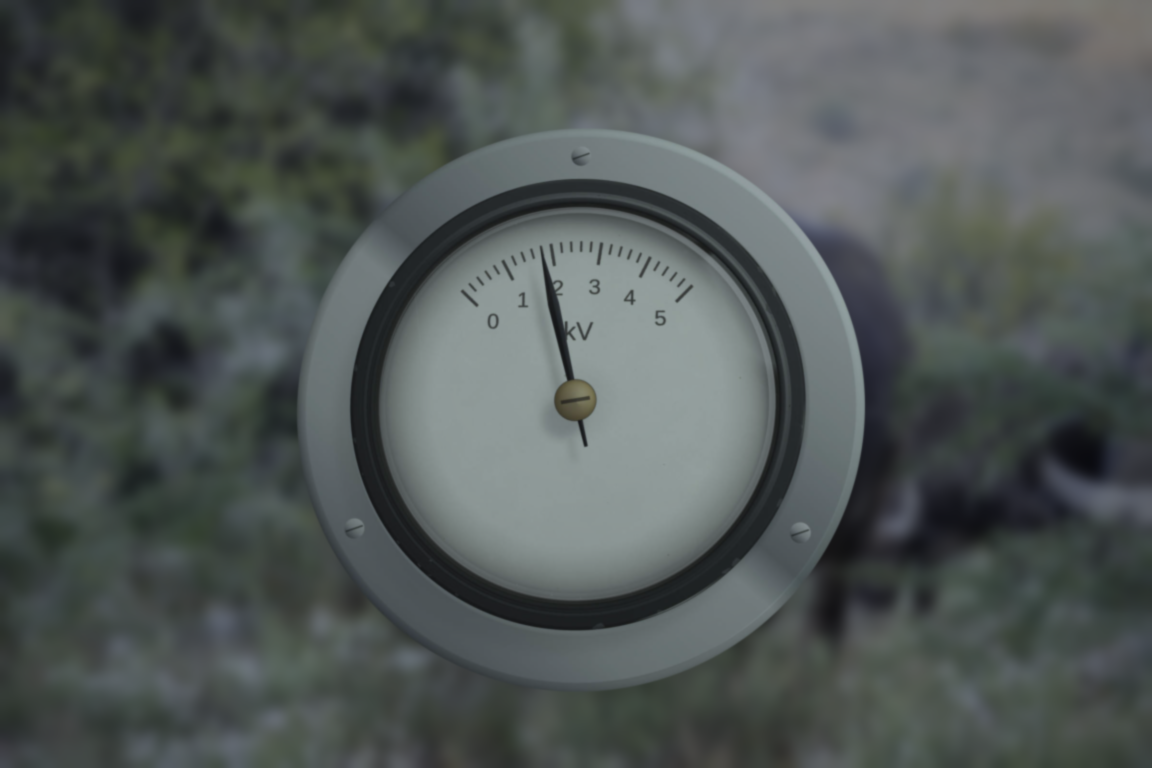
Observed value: 1.8; kV
